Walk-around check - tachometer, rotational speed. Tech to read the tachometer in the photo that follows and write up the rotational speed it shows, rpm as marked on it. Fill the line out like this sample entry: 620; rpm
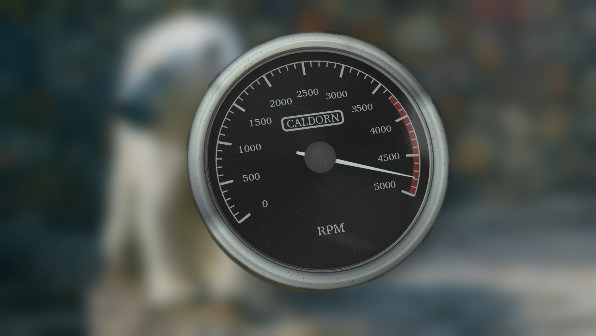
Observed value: 4800; rpm
